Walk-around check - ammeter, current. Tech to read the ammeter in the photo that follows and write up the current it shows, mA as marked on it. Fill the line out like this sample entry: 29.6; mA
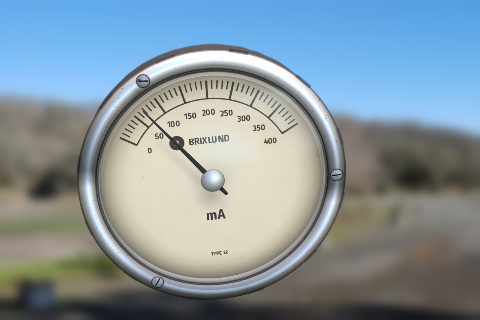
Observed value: 70; mA
